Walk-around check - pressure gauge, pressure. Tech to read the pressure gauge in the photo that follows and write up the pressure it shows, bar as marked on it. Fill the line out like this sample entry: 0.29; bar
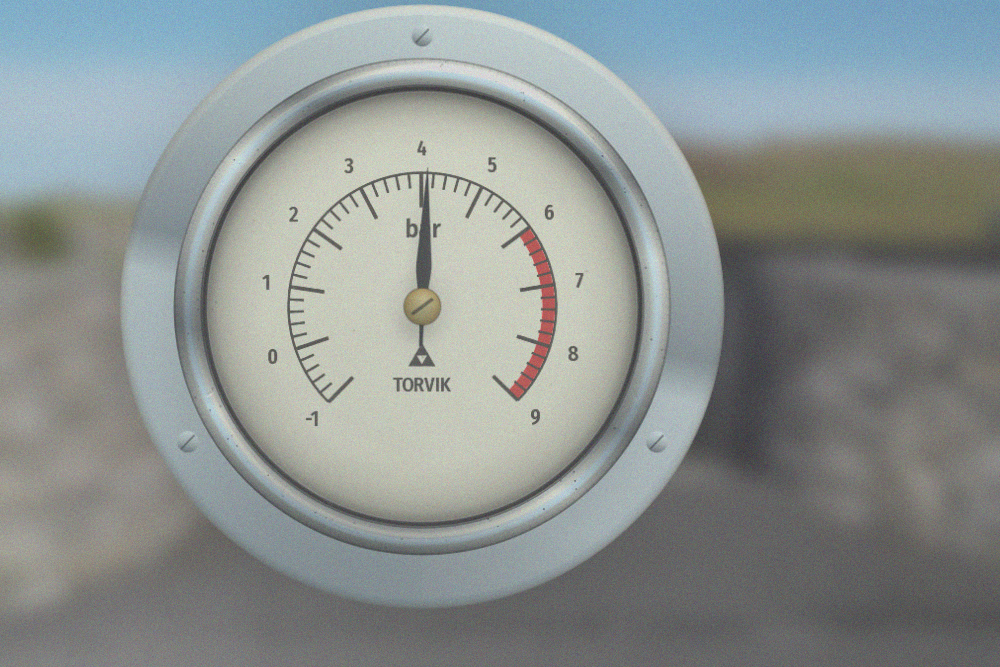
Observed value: 4.1; bar
